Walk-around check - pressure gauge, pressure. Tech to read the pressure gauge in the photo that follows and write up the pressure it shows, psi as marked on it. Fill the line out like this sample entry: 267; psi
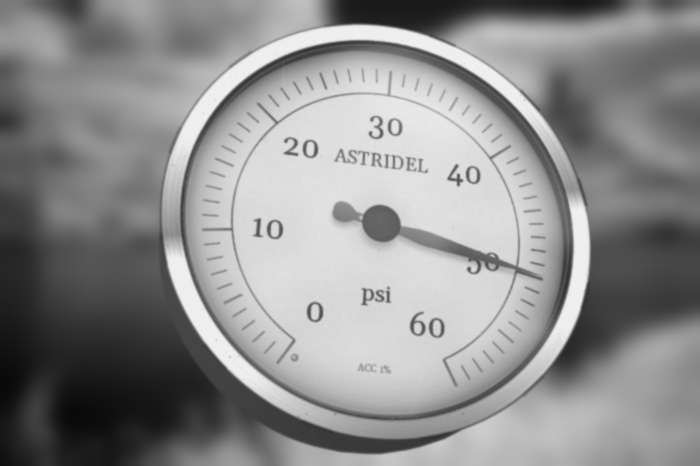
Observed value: 50; psi
